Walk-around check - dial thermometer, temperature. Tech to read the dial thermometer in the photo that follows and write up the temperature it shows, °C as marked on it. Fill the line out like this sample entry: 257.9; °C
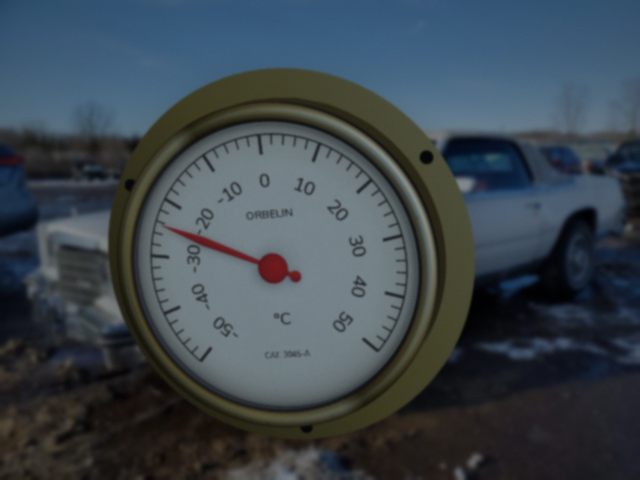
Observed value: -24; °C
